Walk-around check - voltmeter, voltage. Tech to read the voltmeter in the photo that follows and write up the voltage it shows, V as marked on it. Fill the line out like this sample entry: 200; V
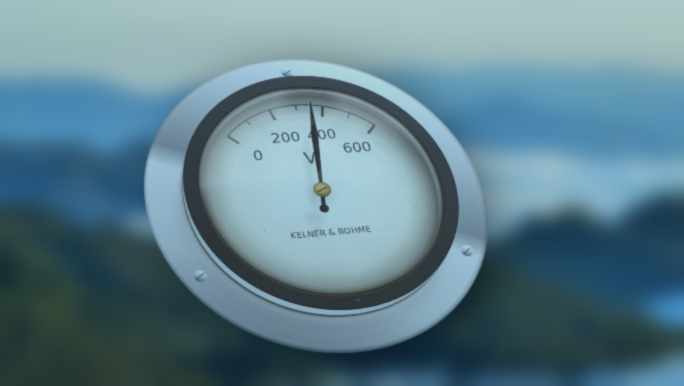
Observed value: 350; V
